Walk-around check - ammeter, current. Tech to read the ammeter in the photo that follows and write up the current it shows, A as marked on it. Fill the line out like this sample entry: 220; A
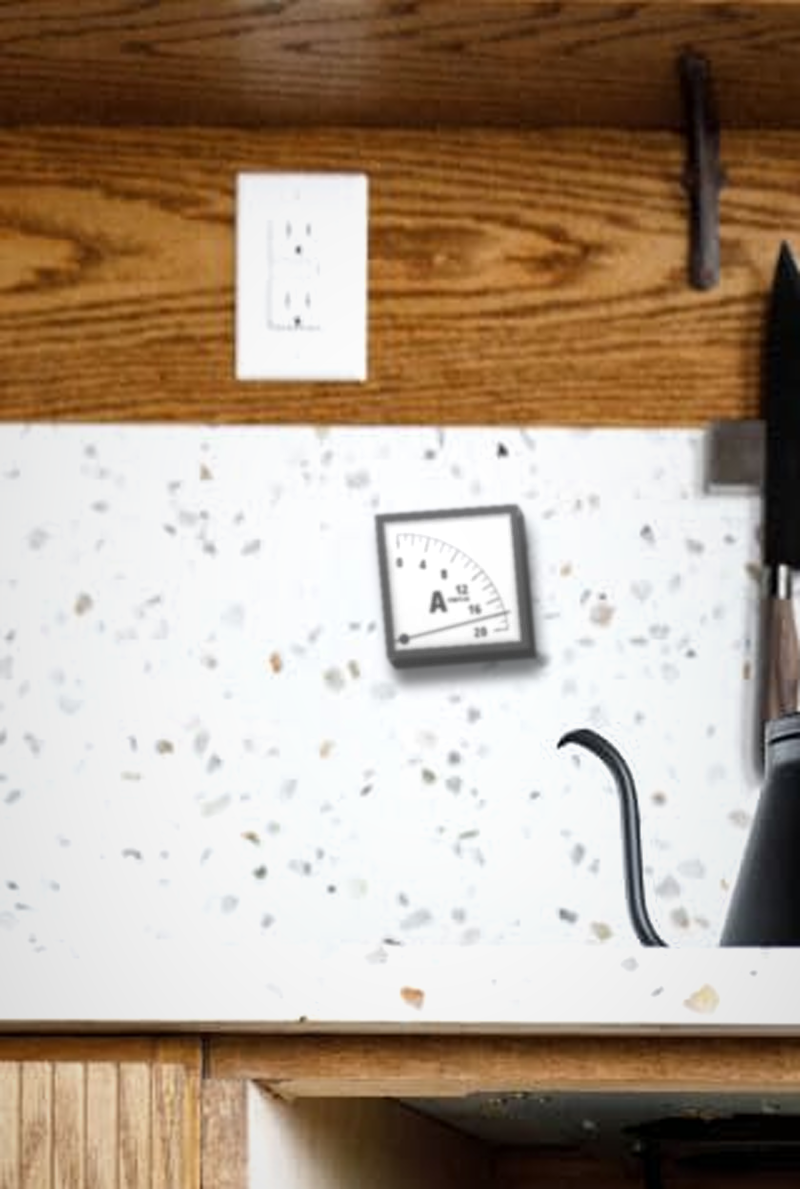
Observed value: 18; A
